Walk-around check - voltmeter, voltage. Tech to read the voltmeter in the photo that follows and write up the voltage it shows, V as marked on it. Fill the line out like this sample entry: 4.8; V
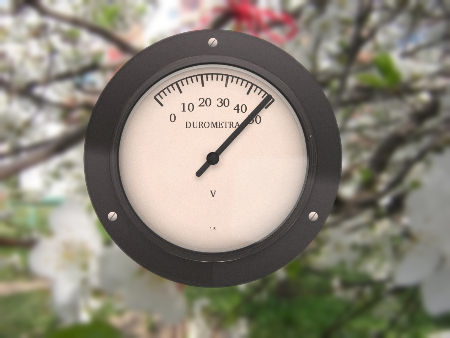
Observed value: 48; V
